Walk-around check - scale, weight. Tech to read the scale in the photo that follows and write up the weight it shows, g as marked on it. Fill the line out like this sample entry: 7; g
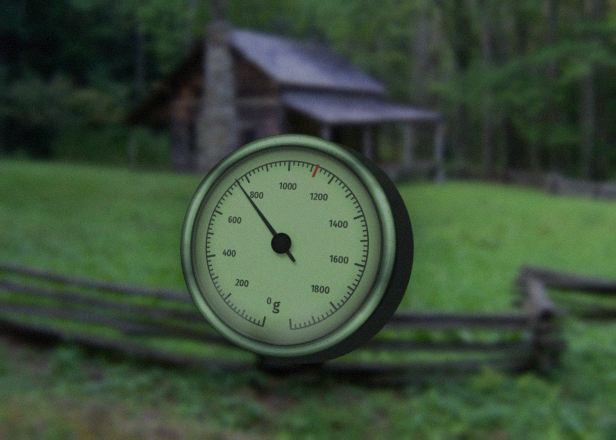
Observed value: 760; g
